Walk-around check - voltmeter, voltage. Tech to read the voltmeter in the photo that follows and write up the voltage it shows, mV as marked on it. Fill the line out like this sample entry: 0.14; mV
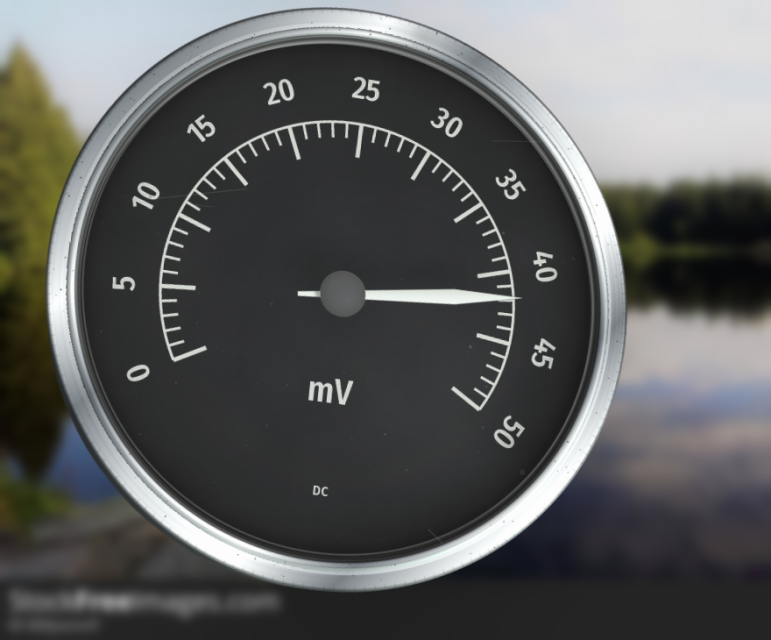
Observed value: 42; mV
